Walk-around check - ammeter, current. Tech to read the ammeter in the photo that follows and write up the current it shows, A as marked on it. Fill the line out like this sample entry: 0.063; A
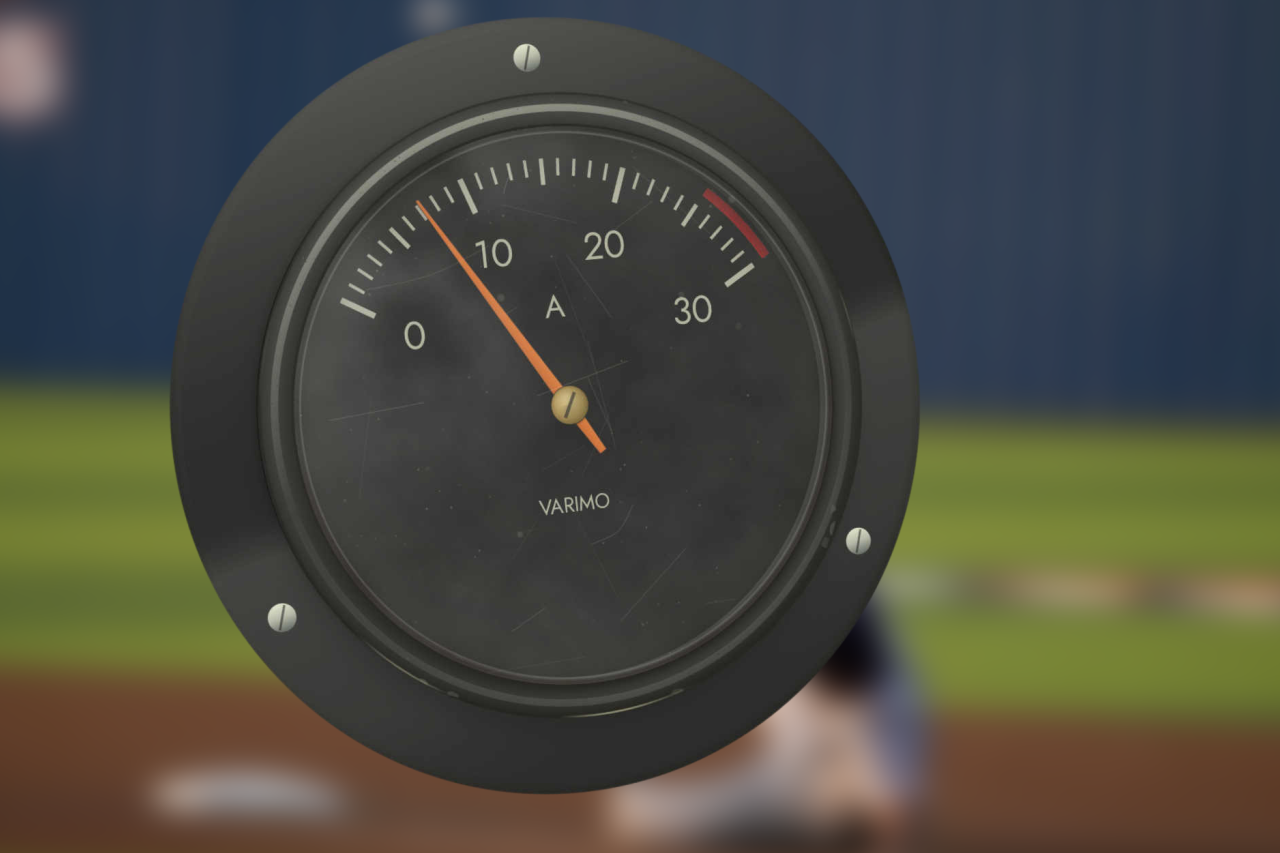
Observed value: 7; A
